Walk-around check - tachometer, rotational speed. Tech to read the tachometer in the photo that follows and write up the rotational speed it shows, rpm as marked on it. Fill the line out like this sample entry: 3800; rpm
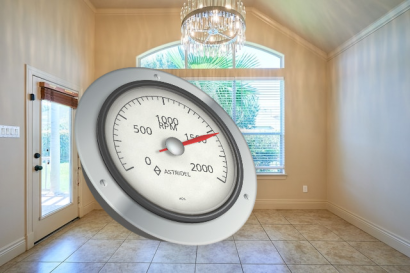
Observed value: 1550; rpm
